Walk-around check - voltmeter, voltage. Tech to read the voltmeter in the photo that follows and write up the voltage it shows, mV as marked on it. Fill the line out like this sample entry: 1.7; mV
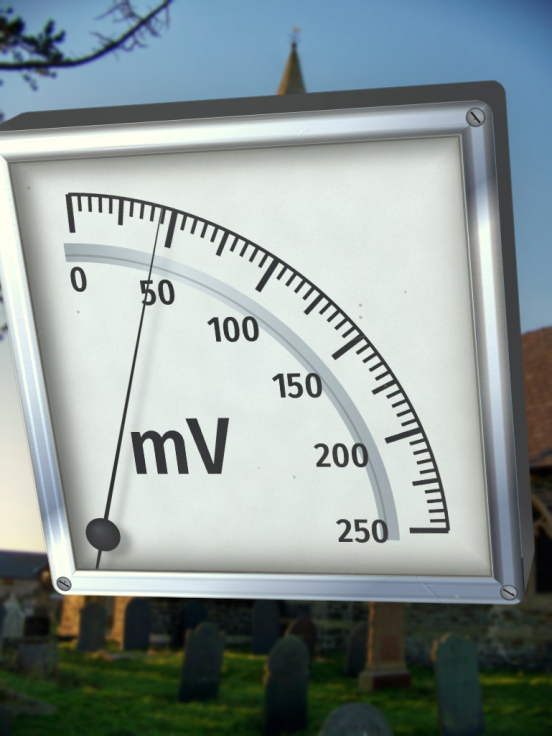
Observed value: 45; mV
